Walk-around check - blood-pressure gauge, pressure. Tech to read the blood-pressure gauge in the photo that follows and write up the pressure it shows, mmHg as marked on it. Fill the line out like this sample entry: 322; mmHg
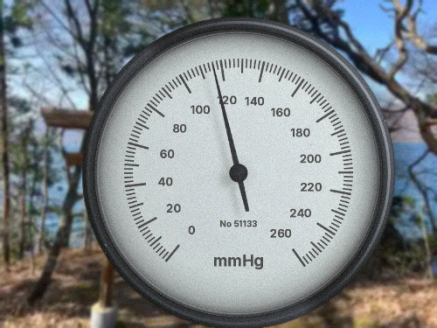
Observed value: 116; mmHg
